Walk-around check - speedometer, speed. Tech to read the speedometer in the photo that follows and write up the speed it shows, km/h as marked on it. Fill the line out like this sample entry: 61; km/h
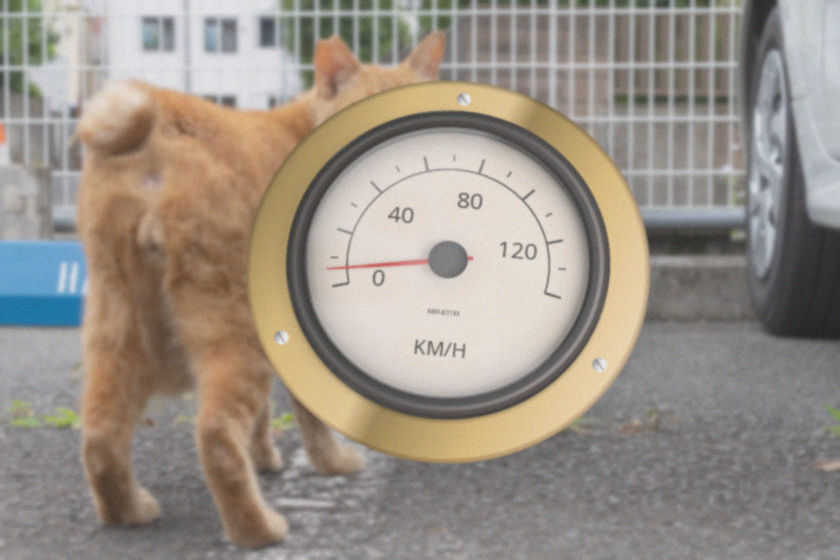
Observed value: 5; km/h
